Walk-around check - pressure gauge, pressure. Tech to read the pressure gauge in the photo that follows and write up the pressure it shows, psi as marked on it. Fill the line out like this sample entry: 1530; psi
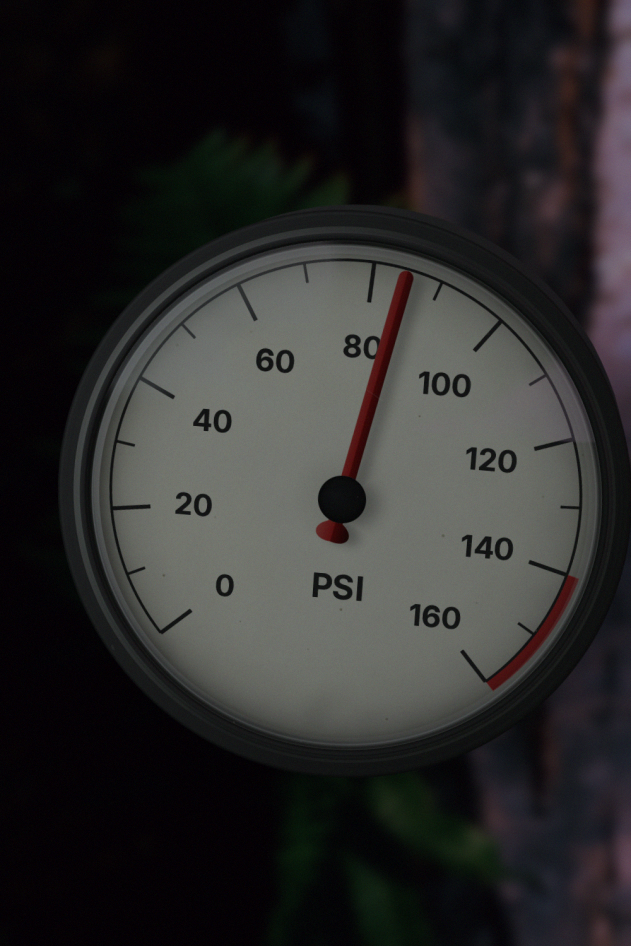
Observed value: 85; psi
